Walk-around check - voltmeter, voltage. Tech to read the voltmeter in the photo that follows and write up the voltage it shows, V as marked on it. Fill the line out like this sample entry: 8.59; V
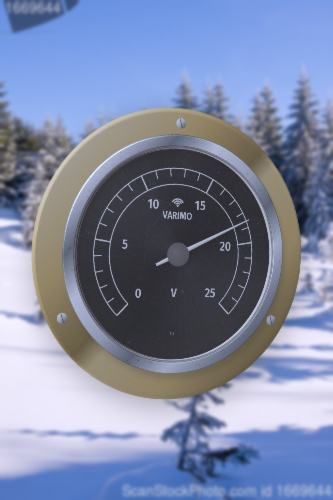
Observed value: 18.5; V
